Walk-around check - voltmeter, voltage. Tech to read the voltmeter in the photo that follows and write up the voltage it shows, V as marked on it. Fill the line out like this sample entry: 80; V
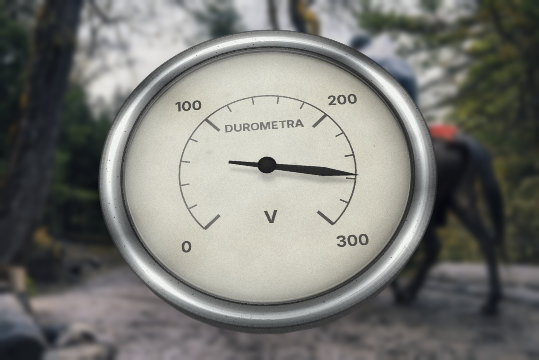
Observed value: 260; V
